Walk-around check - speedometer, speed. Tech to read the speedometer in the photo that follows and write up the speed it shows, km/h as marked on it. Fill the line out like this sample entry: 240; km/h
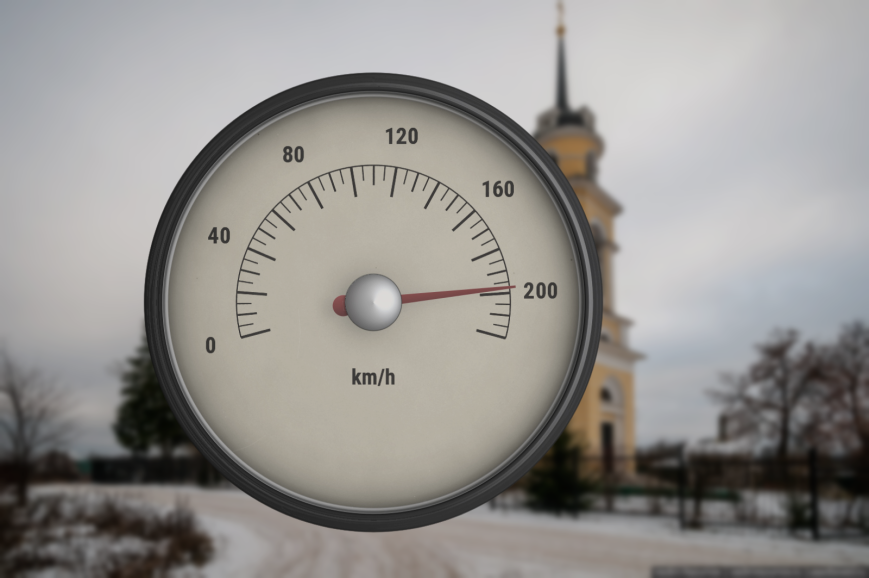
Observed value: 197.5; km/h
